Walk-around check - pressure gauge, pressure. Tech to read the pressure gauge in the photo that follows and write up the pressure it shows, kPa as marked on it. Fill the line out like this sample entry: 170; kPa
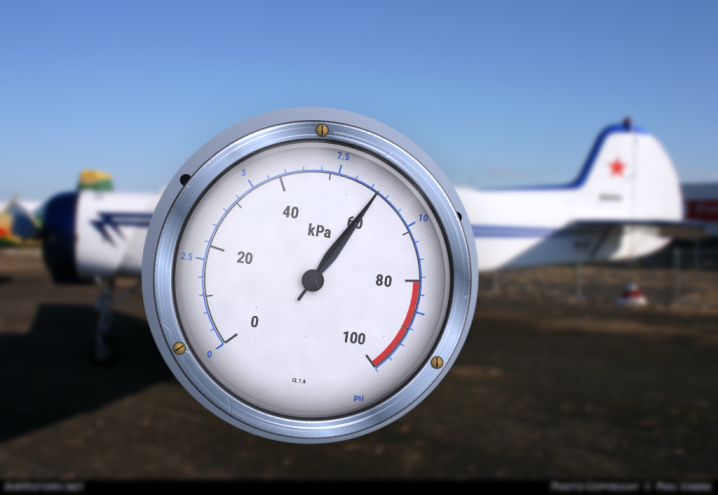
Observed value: 60; kPa
